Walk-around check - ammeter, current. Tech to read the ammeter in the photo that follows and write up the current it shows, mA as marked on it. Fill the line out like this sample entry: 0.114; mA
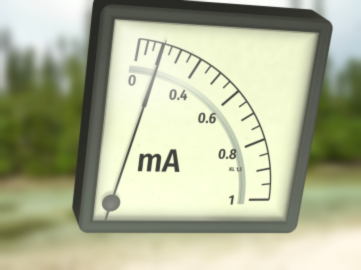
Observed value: 0.2; mA
